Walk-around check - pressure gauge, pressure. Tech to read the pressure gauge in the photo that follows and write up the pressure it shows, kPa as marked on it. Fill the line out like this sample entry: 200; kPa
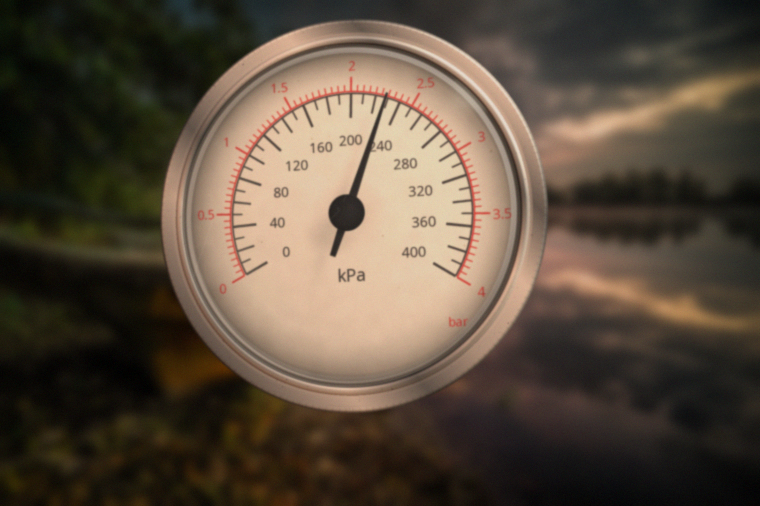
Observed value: 230; kPa
